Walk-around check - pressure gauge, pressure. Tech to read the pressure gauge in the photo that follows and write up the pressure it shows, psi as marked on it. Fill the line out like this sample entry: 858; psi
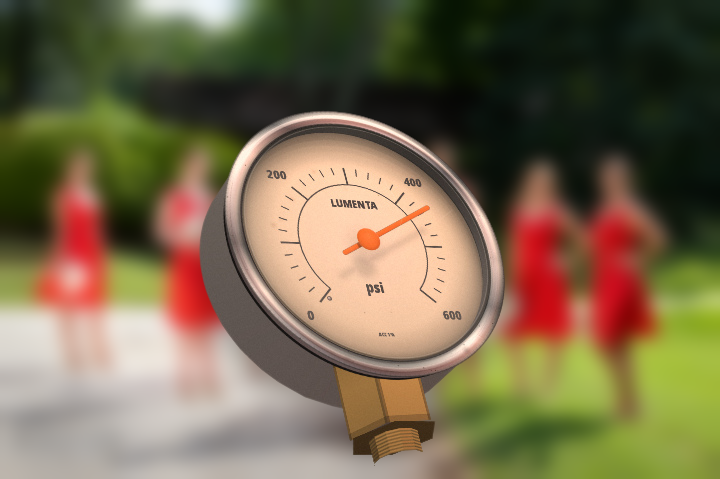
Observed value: 440; psi
